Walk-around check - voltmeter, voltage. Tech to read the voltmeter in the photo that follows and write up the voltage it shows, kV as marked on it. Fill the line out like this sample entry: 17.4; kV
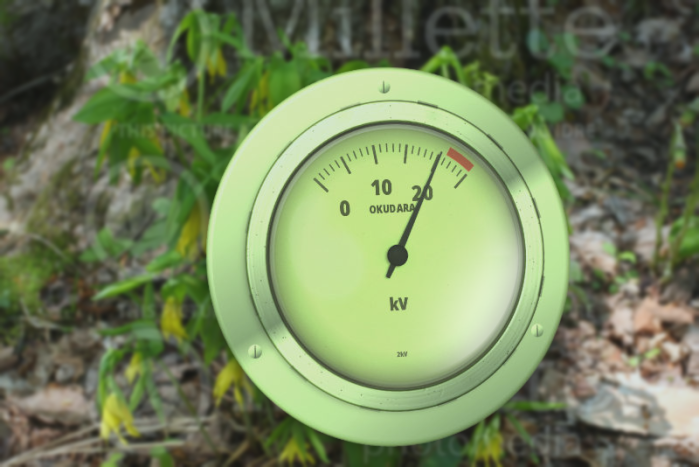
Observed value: 20; kV
